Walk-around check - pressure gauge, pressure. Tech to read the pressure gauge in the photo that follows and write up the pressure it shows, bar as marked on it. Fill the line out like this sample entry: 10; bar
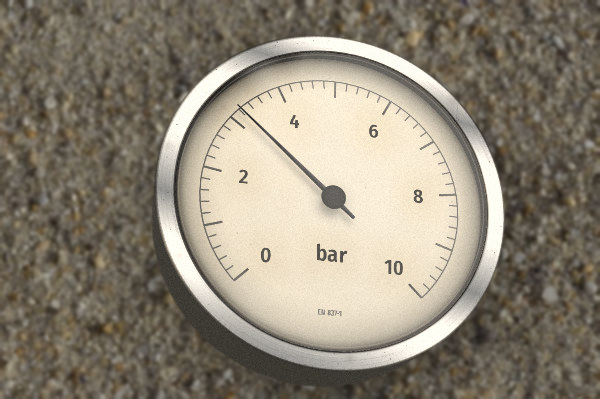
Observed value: 3.2; bar
